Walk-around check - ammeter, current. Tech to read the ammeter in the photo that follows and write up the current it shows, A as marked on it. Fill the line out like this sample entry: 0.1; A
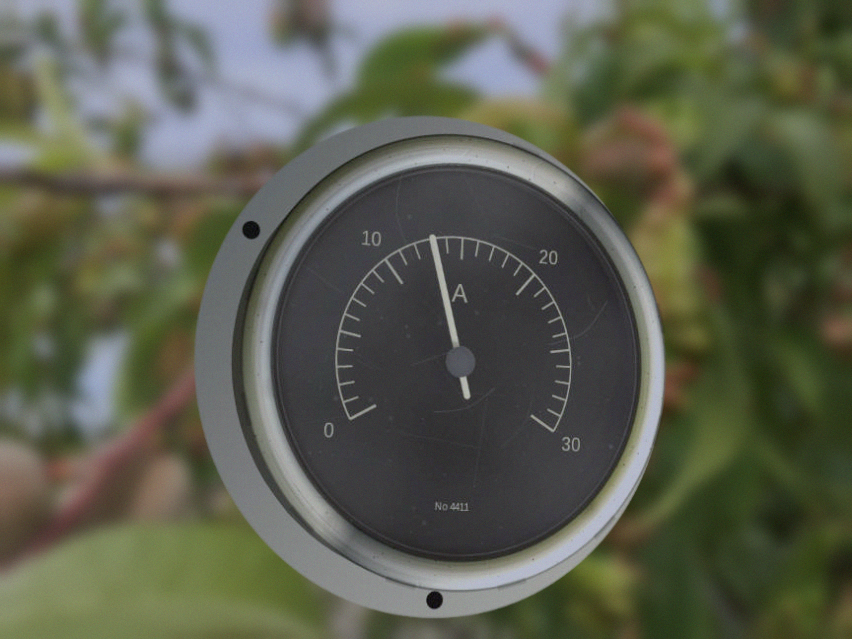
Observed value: 13; A
